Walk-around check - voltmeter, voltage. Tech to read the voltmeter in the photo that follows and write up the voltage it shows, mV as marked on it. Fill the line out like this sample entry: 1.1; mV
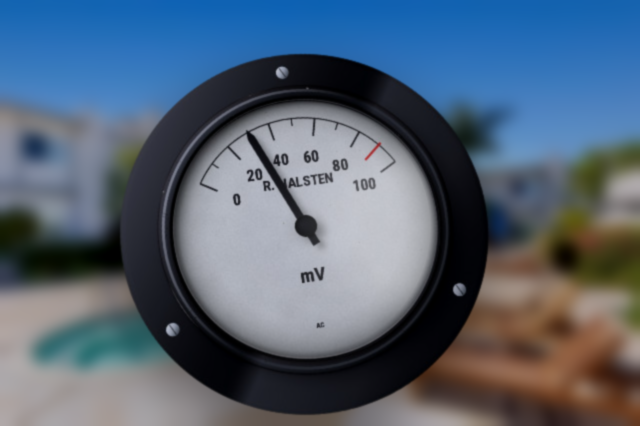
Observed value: 30; mV
